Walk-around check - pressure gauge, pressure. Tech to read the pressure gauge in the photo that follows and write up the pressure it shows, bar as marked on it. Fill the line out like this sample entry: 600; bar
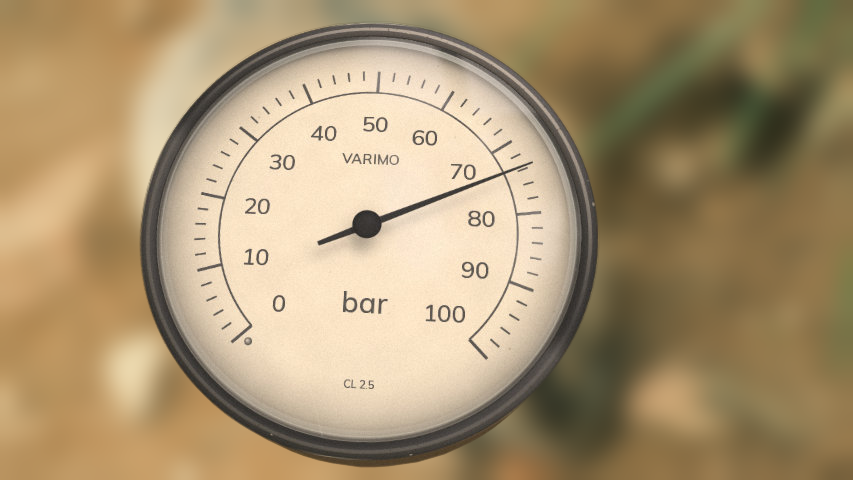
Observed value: 74; bar
